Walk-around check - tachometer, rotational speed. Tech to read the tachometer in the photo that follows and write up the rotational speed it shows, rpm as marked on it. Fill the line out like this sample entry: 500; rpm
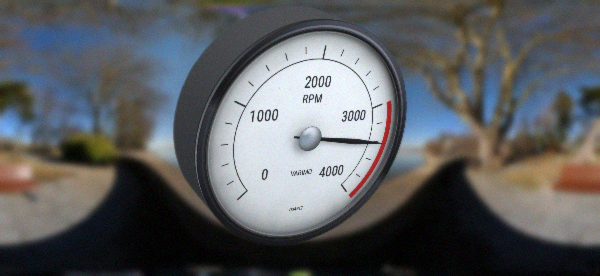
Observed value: 3400; rpm
